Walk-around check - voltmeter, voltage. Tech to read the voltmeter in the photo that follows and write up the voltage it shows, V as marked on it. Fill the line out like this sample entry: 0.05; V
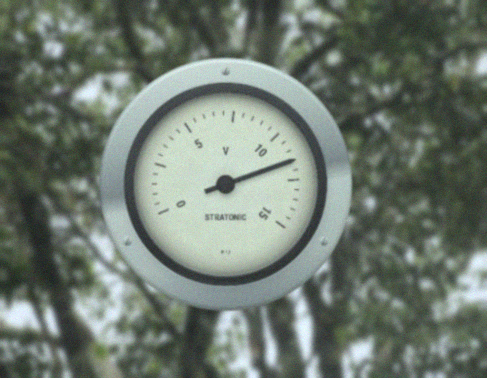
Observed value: 11.5; V
